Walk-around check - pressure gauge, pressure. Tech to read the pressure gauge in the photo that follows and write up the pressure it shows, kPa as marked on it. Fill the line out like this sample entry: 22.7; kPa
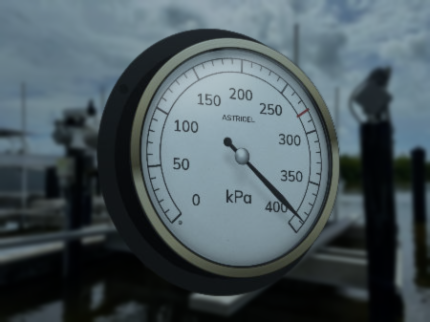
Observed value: 390; kPa
